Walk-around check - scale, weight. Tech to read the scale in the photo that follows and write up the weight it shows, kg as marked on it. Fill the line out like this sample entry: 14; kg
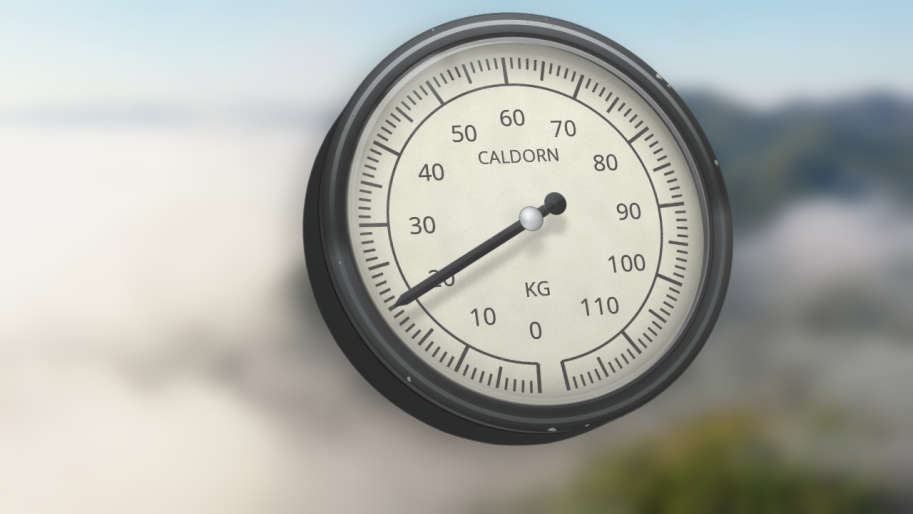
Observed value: 20; kg
